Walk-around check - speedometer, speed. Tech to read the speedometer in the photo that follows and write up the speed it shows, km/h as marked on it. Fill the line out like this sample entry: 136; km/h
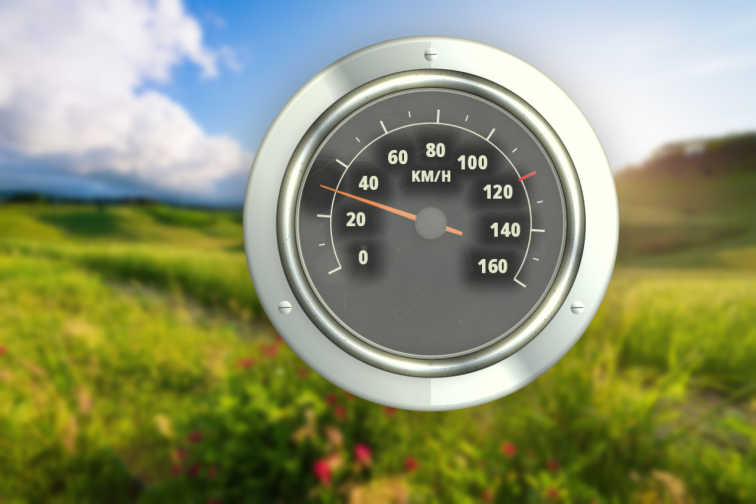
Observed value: 30; km/h
